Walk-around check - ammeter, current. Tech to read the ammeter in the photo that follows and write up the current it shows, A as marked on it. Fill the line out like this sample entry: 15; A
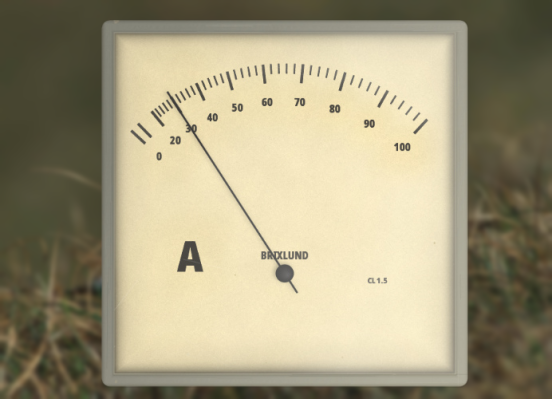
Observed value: 30; A
